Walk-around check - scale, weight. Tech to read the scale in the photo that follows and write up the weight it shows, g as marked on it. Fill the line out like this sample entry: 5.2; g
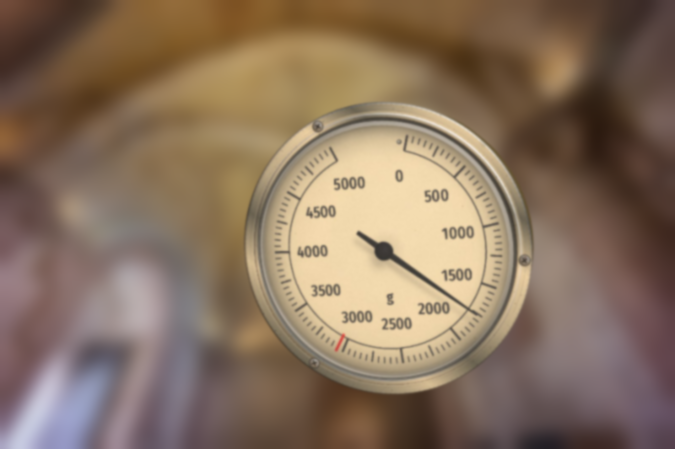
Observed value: 1750; g
